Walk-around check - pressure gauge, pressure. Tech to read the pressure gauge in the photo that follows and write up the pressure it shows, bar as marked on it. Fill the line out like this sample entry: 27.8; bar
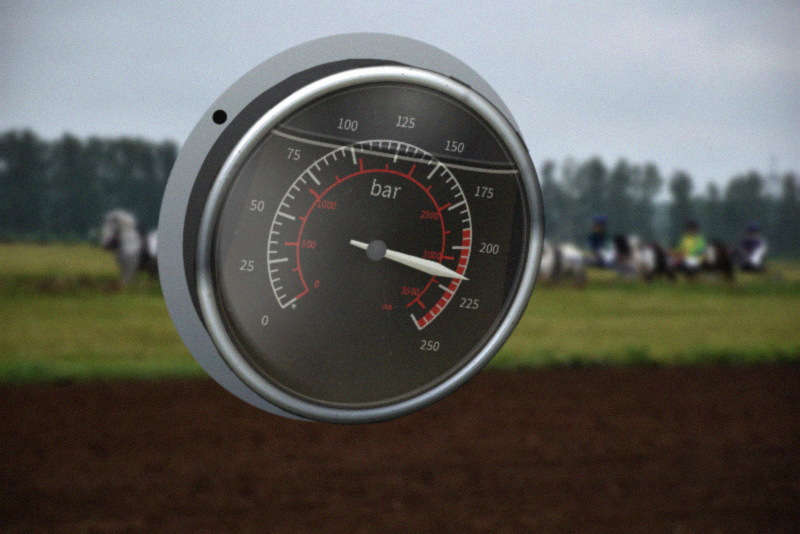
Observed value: 215; bar
